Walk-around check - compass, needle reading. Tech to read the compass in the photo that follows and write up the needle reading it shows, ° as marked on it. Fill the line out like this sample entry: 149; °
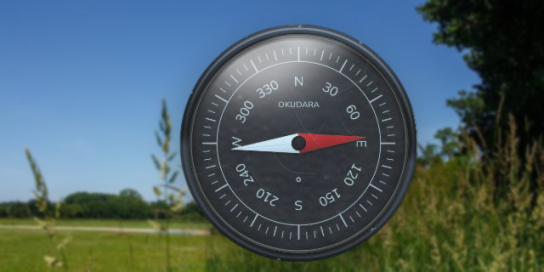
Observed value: 85; °
